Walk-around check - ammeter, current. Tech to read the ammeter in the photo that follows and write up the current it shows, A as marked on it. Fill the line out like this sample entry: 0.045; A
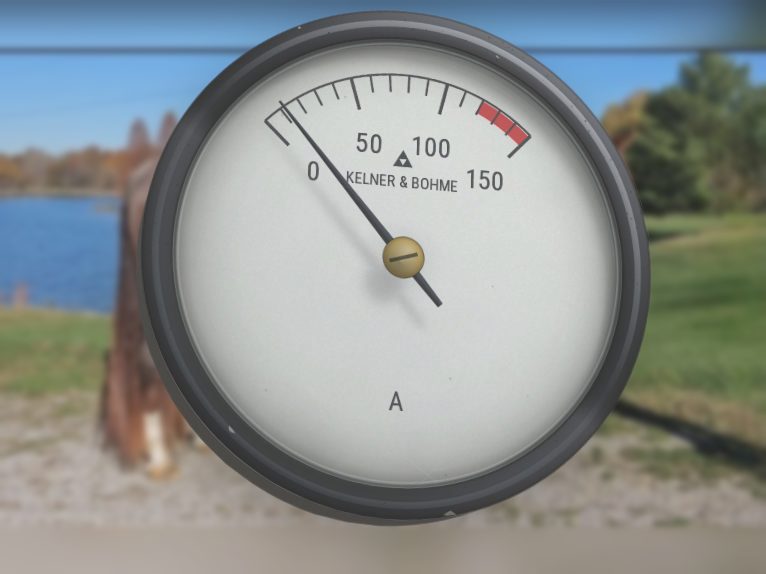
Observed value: 10; A
